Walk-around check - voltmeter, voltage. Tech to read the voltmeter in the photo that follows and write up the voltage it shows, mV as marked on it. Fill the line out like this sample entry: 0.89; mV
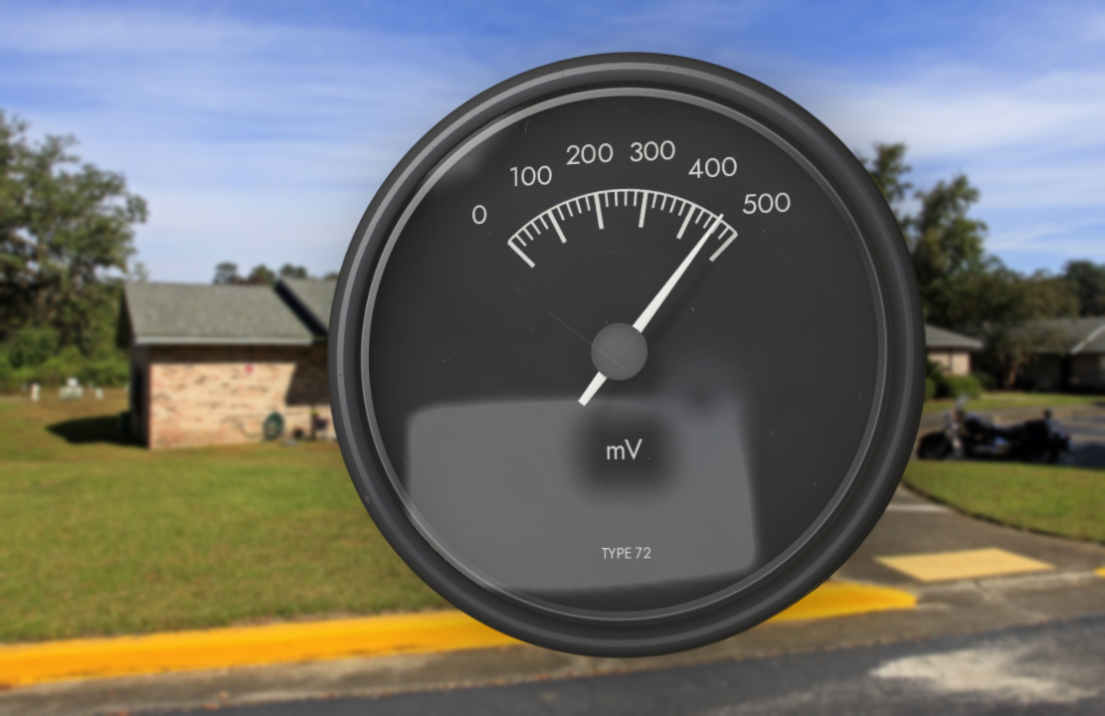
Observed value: 460; mV
